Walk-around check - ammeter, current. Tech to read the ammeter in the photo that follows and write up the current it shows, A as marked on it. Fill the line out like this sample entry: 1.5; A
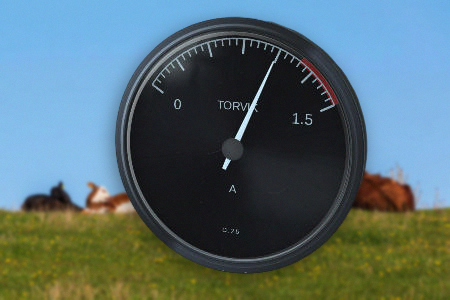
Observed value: 1; A
